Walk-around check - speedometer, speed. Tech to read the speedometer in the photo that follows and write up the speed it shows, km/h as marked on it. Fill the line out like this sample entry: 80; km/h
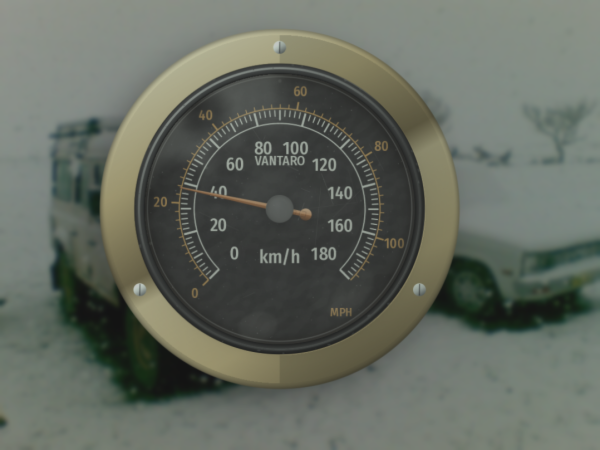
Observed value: 38; km/h
